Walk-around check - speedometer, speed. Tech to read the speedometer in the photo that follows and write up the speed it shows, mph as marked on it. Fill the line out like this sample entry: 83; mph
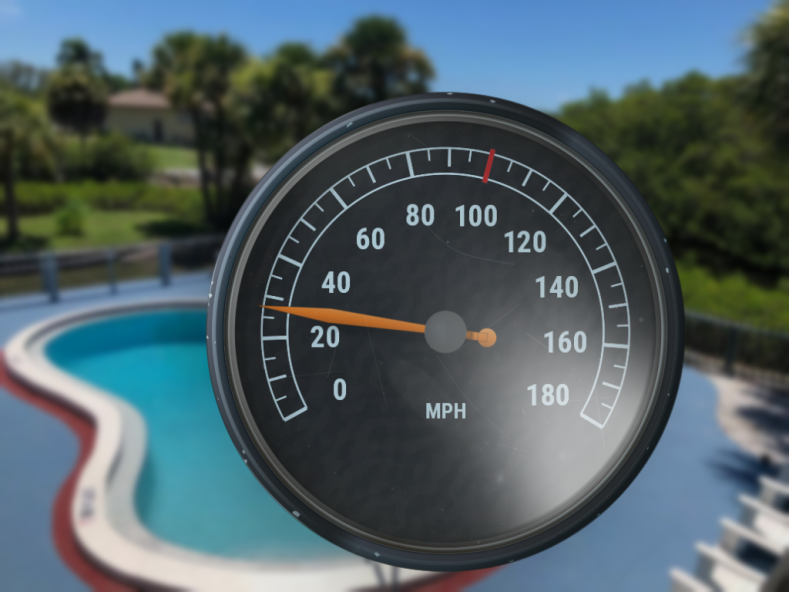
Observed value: 27.5; mph
